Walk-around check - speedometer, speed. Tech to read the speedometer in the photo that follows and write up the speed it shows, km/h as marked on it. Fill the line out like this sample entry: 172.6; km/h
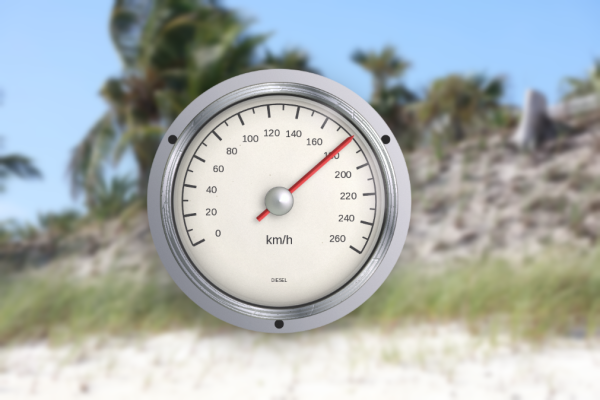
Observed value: 180; km/h
